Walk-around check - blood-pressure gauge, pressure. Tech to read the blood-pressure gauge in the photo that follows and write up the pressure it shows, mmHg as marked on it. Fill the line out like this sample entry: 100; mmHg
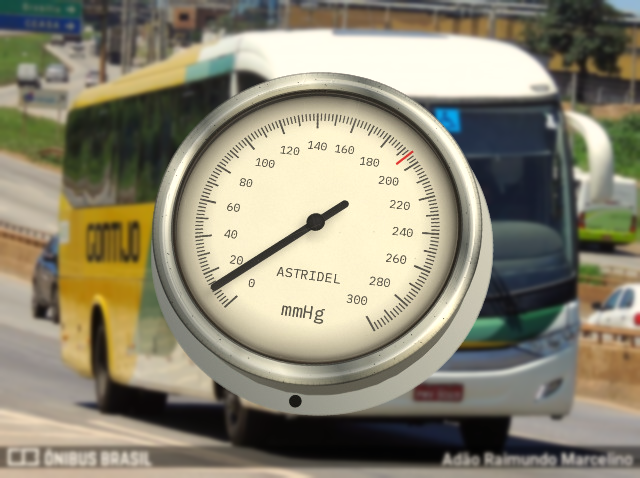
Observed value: 10; mmHg
